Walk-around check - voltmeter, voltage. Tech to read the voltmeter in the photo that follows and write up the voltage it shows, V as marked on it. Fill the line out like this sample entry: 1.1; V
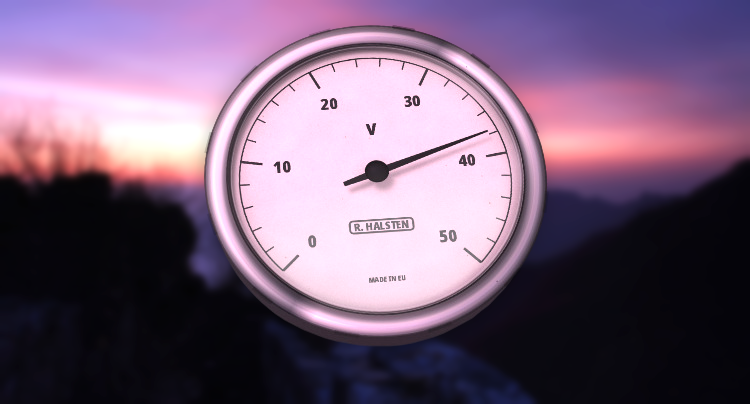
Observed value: 38; V
